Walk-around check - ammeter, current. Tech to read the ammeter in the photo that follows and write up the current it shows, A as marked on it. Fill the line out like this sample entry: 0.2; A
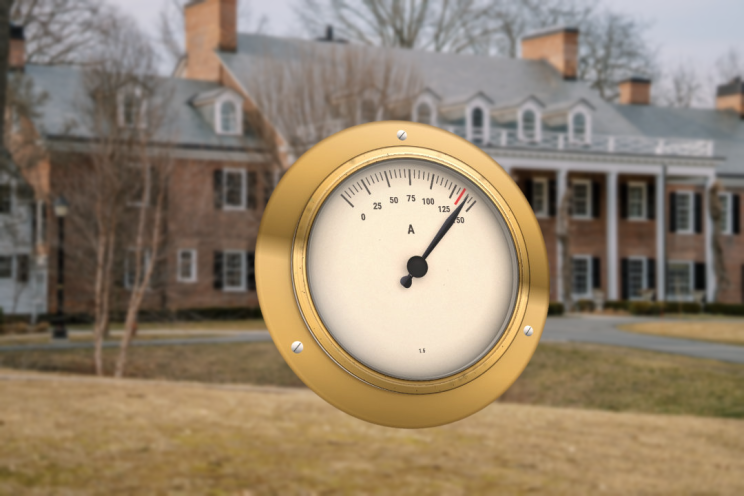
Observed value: 140; A
